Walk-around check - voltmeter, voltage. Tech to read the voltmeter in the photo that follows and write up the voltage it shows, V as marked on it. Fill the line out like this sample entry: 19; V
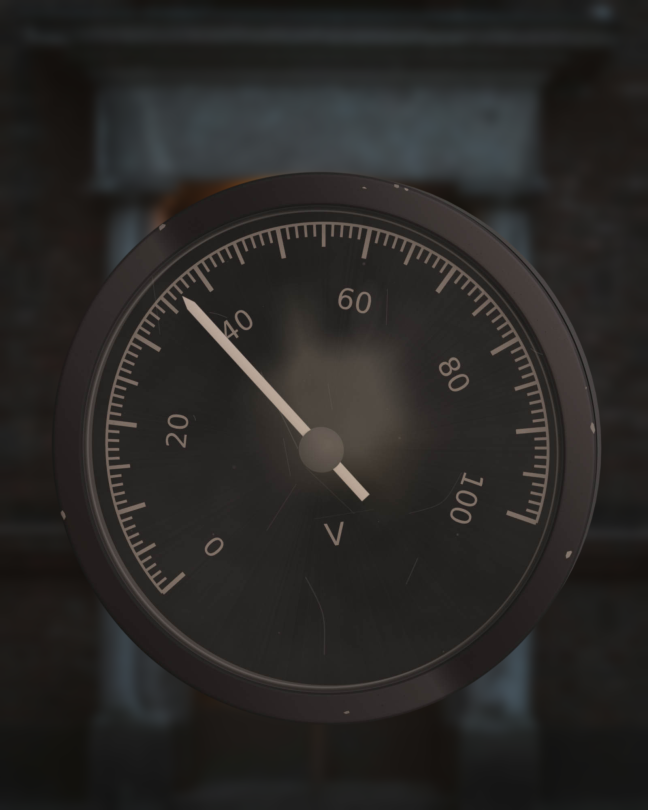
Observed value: 37; V
